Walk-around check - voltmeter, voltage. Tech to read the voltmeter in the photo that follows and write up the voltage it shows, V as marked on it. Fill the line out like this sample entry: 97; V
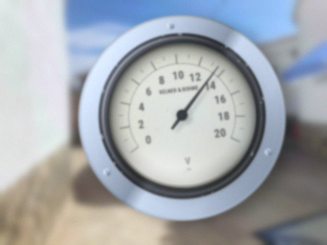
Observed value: 13.5; V
